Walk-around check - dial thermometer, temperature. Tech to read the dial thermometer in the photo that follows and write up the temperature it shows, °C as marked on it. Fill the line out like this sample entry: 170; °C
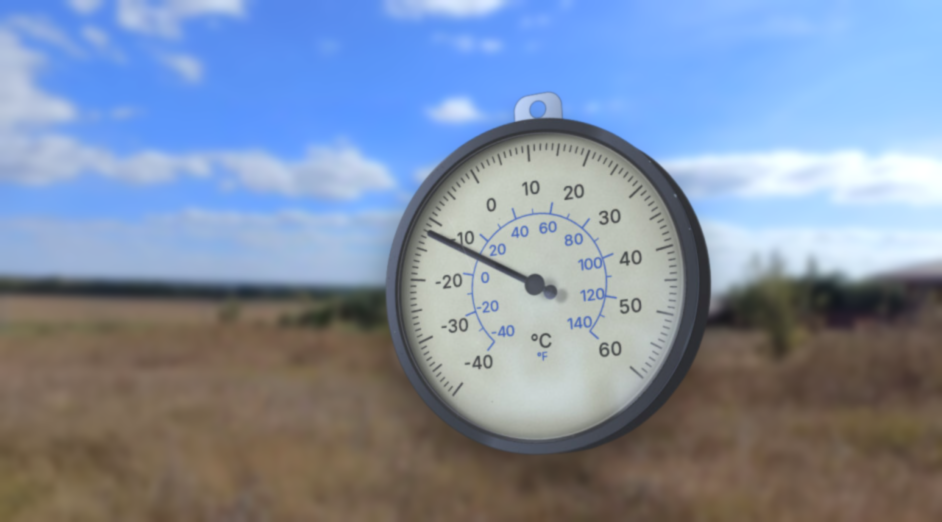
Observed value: -12; °C
